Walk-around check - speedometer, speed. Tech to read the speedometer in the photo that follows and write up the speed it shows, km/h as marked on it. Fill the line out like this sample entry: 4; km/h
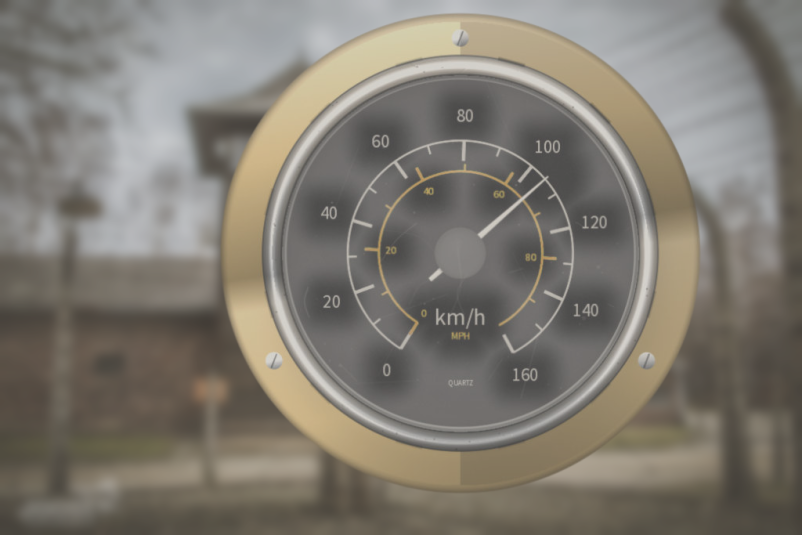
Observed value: 105; km/h
